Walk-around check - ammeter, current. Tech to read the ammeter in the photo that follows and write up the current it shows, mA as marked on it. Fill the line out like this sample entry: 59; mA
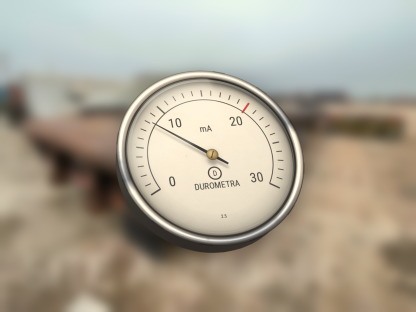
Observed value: 8; mA
